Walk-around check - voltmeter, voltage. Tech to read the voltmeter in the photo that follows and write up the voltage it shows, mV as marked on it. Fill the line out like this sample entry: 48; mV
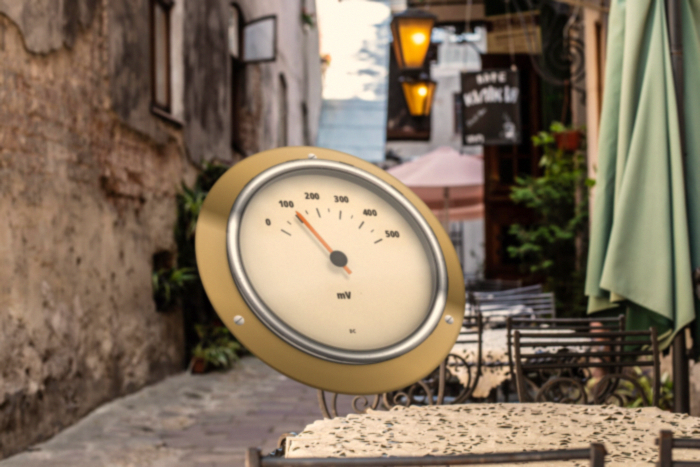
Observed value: 100; mV
